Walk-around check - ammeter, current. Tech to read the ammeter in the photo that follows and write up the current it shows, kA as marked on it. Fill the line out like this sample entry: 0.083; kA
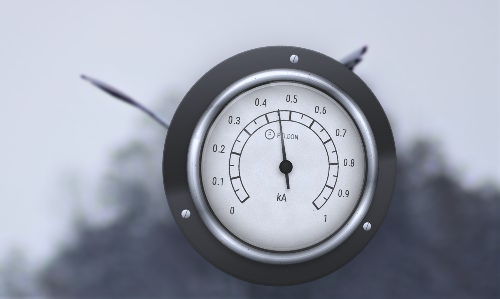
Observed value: 0.45; kA
